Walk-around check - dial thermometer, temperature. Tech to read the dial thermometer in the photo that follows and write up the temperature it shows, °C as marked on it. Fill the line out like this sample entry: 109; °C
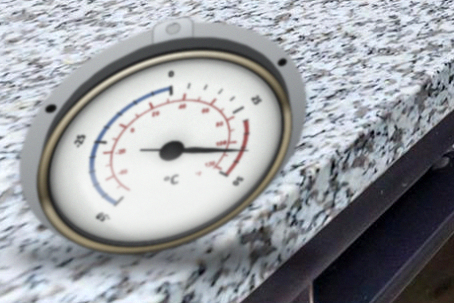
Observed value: 40; °C
